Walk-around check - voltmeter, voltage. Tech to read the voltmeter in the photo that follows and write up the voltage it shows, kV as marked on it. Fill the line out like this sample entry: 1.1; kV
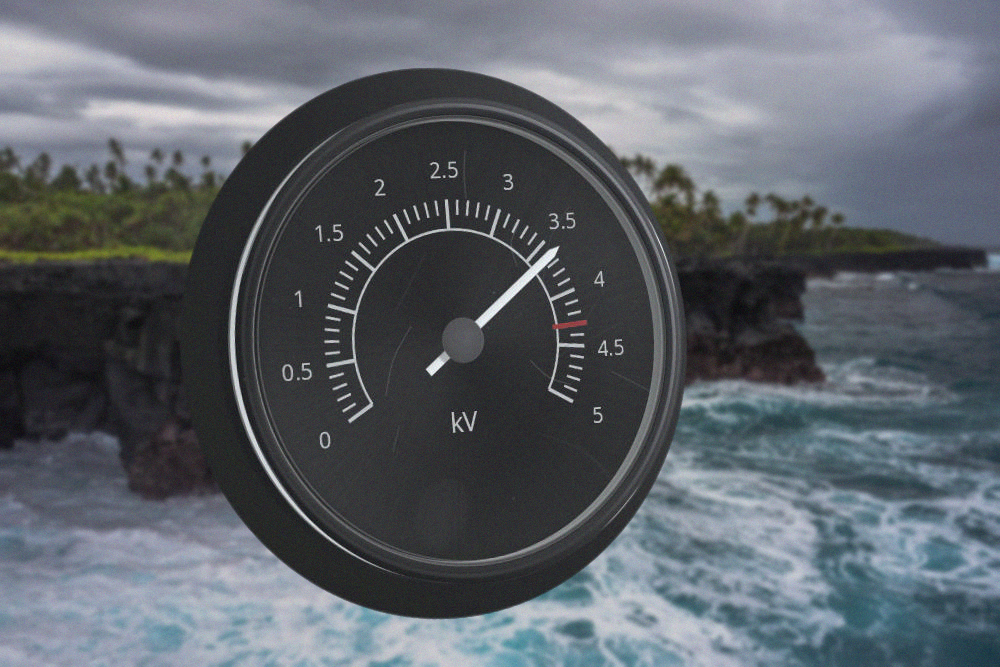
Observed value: 3.6; kV
